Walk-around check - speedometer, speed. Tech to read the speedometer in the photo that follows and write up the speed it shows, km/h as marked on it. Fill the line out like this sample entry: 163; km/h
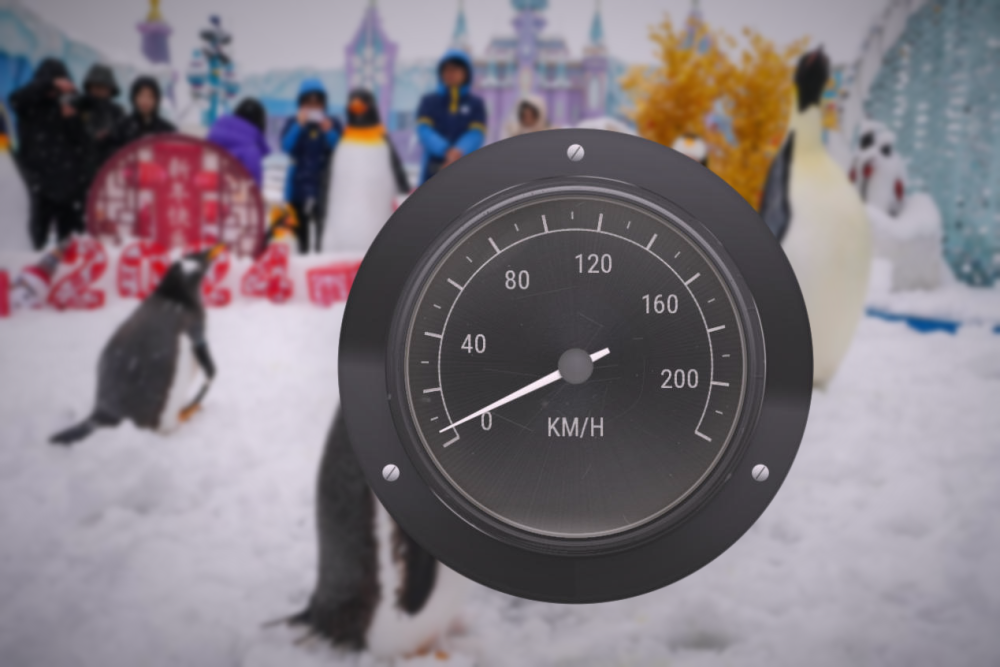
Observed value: 5; km/h
